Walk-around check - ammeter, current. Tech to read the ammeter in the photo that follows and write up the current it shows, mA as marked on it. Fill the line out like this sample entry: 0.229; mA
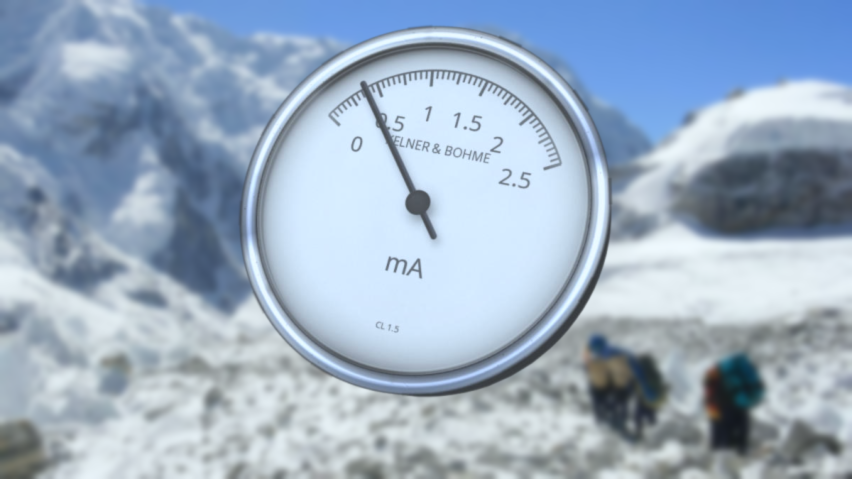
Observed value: 0.4; mA
